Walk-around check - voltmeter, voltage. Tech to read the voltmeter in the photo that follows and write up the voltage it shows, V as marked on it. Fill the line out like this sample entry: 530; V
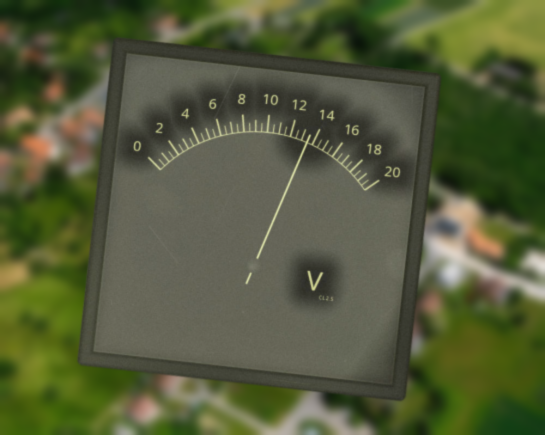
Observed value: 13.5; V
